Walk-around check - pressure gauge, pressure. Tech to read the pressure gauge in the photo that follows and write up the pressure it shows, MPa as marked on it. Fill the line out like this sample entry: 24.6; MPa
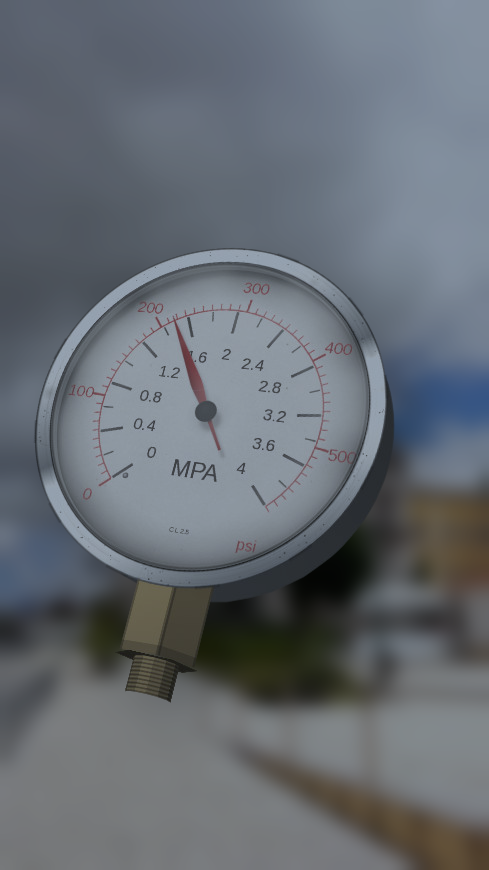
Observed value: 1.5; MPa
